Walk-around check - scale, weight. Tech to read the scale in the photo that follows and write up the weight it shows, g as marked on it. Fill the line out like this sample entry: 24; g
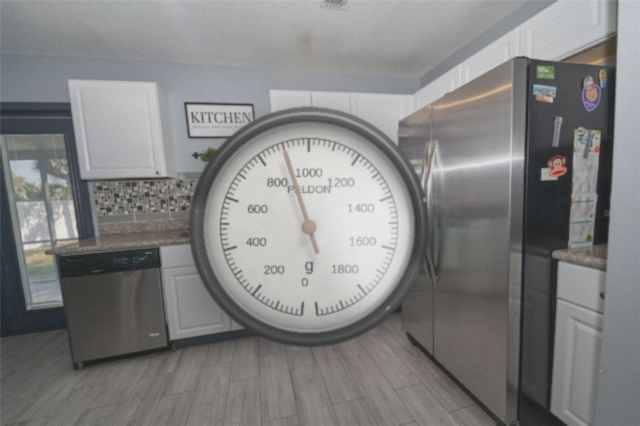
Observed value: 900; g
